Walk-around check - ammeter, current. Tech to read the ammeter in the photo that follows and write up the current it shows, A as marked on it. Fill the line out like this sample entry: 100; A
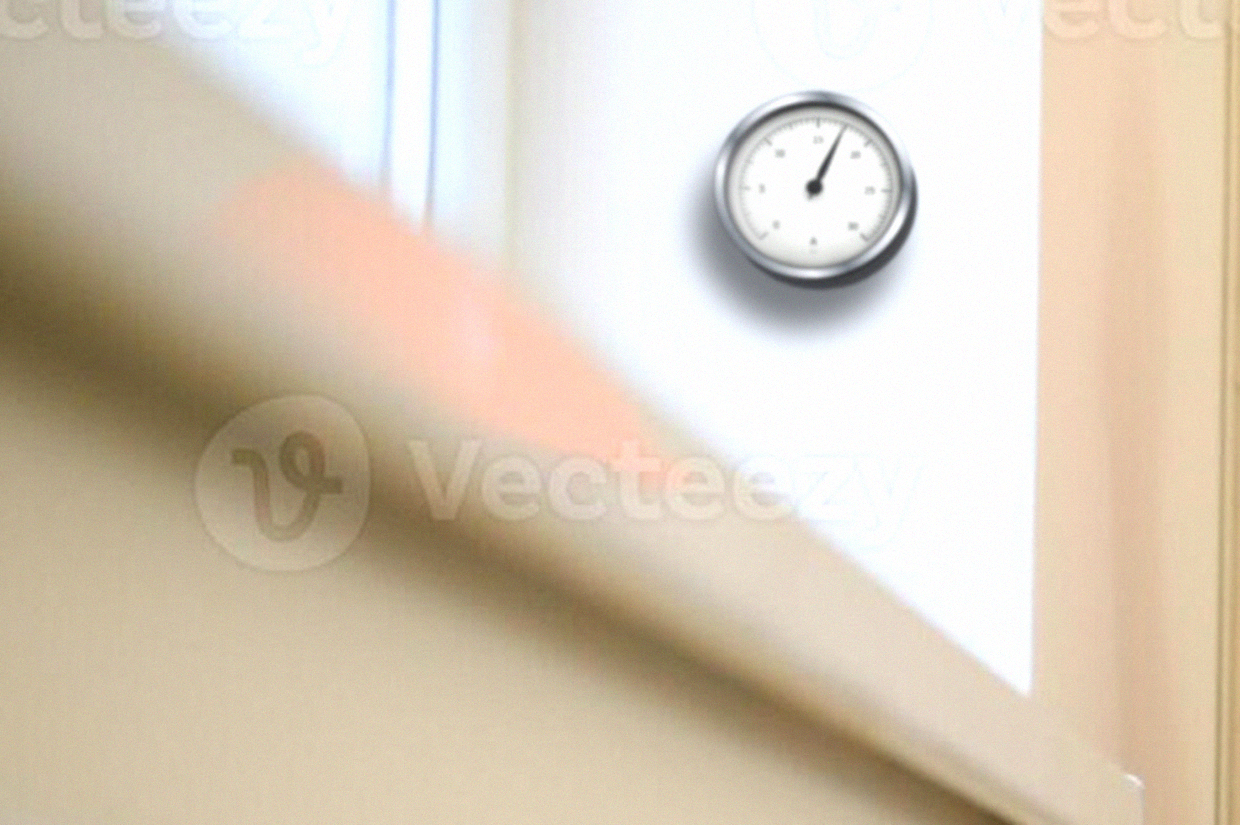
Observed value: 17.5; A
